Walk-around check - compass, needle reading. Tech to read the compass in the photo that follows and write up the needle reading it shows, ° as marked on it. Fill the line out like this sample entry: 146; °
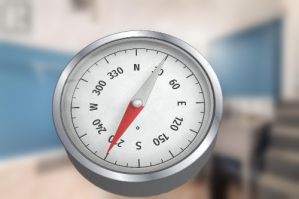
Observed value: 210; °
